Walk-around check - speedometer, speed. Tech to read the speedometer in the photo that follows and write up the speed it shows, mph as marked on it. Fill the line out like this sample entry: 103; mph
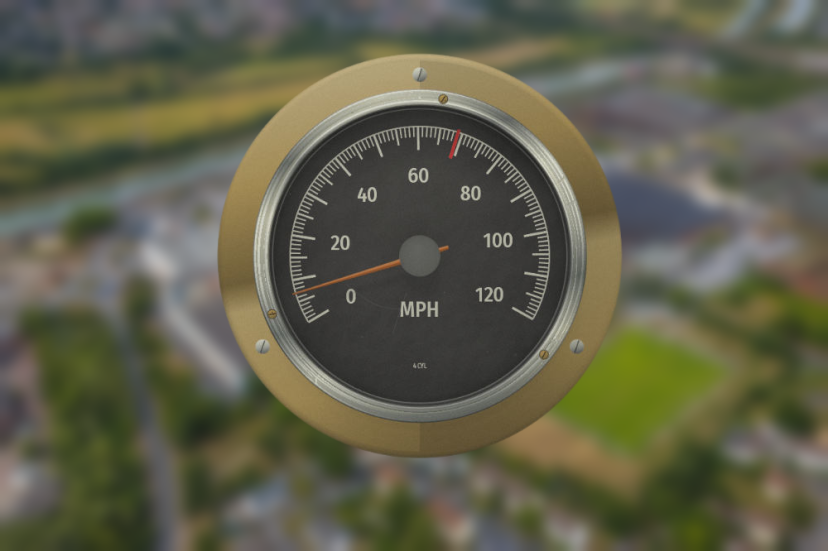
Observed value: 7; mph
